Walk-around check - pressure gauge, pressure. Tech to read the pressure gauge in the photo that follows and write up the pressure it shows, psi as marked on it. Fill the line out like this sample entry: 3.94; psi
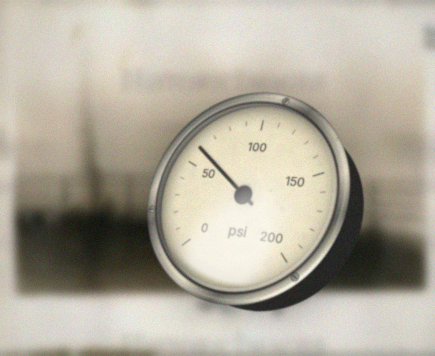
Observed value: 60; psi
